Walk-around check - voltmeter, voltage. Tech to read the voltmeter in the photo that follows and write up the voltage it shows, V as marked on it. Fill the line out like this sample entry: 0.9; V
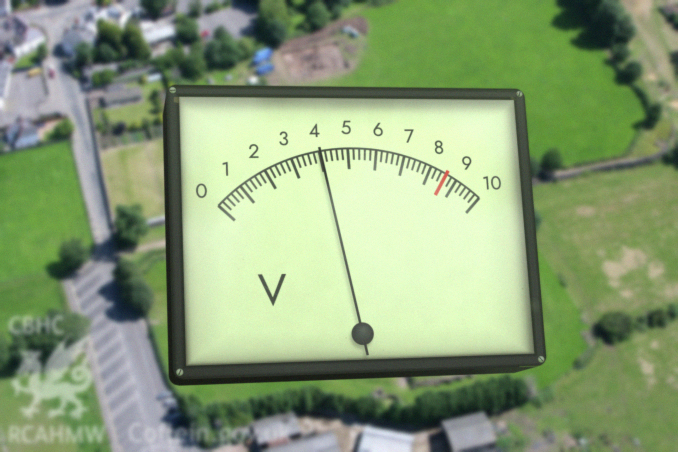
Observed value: 4; V
